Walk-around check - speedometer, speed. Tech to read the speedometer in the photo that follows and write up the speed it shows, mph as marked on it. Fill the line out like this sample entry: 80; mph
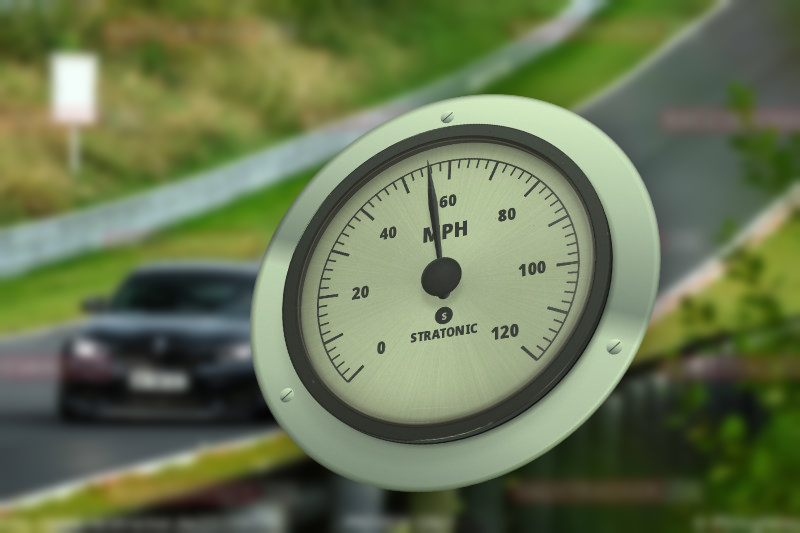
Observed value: 56; mph
